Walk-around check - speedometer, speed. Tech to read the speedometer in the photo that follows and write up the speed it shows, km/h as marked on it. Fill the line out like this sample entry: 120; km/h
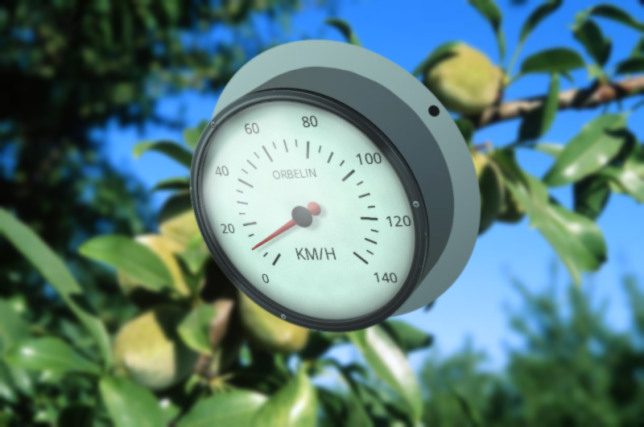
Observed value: 10; km/h
